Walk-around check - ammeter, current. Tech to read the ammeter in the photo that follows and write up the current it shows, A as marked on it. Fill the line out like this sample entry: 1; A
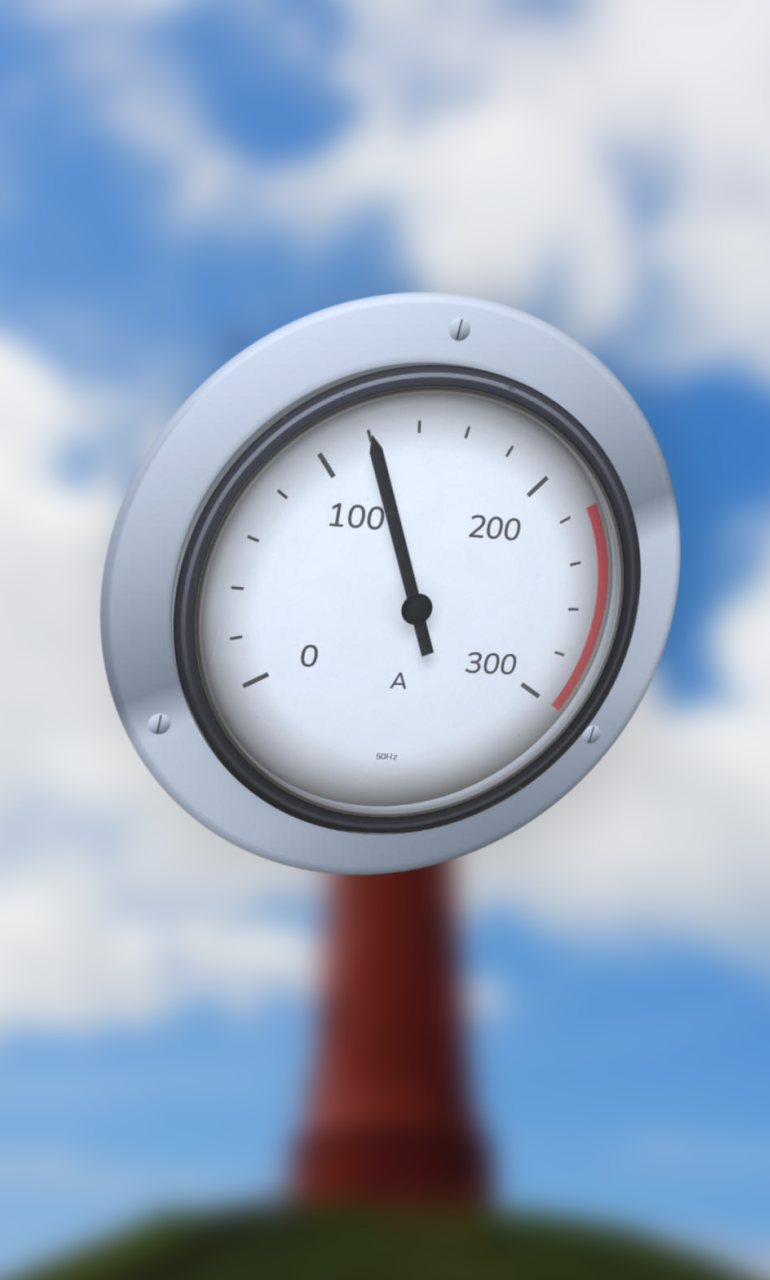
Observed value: 120; A
